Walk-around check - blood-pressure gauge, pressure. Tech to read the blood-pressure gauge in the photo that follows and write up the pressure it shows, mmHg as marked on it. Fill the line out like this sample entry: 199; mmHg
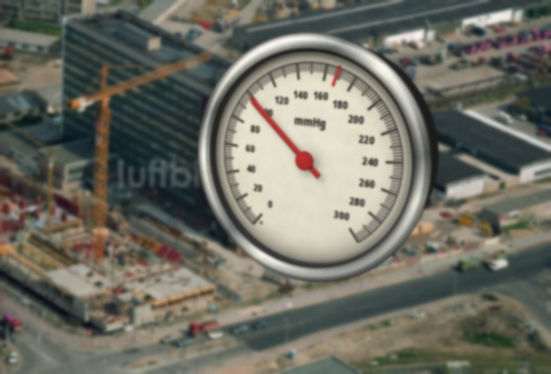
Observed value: 100; mmHg
